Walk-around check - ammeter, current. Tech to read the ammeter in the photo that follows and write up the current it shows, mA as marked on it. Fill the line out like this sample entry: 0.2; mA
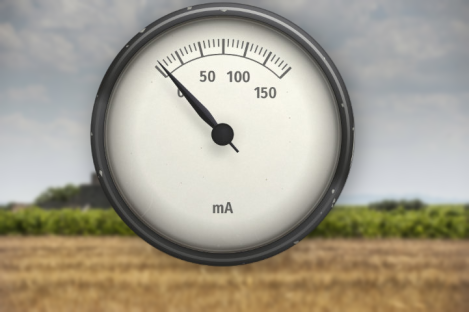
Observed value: 5; mA
